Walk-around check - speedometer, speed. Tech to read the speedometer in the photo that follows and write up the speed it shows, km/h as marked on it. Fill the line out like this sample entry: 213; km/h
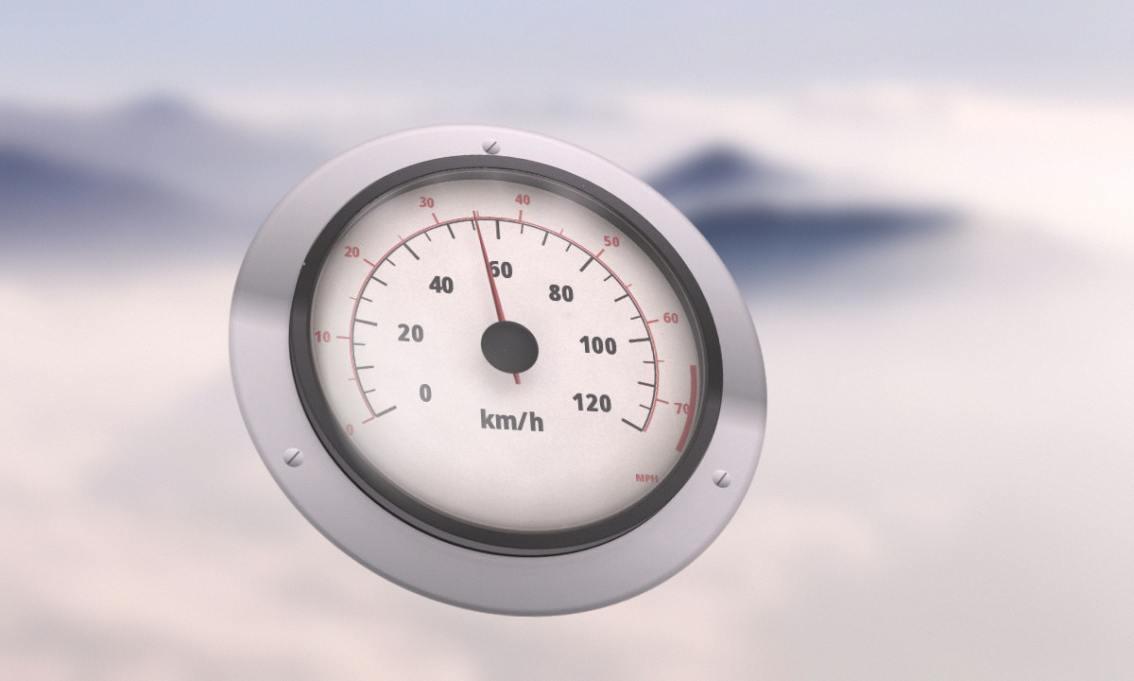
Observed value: 55; km/h
